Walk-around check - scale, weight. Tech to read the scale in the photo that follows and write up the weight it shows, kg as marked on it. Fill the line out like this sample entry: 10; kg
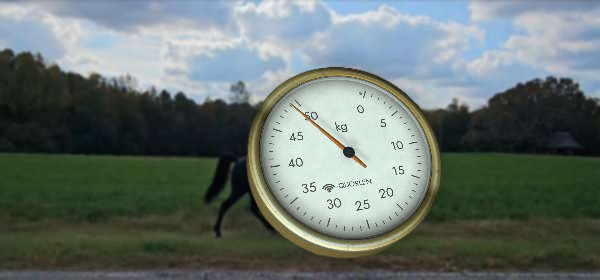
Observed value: 49; kg
